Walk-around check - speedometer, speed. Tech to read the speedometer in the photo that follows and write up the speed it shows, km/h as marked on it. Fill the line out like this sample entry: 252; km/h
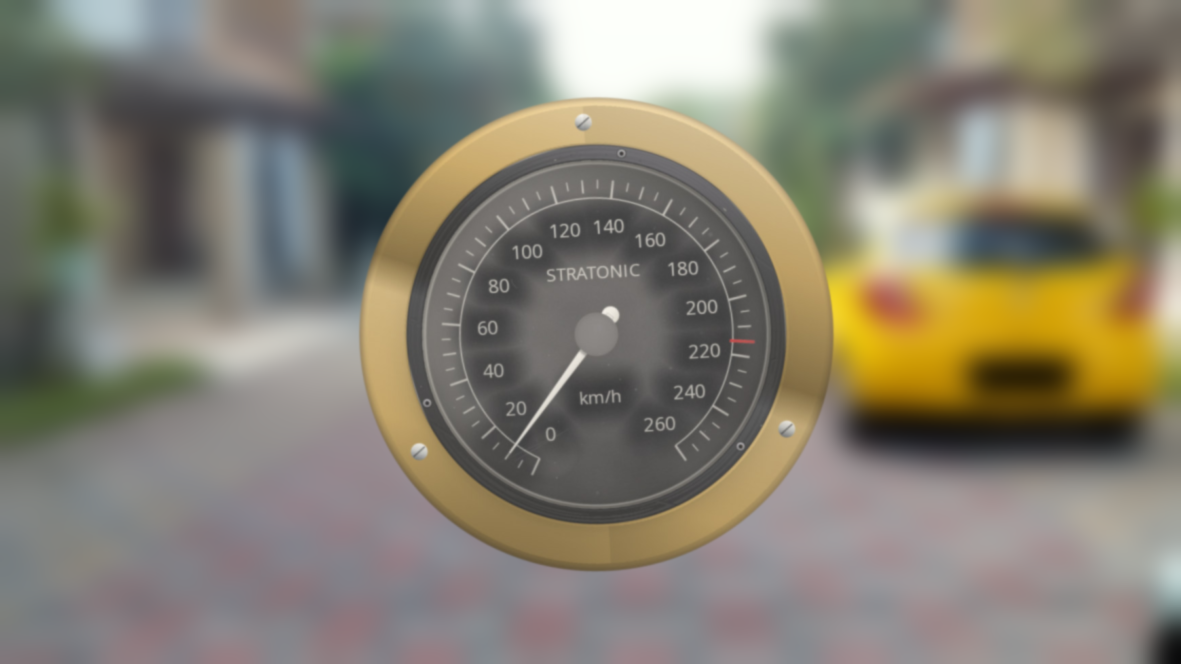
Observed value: 10; km/h
